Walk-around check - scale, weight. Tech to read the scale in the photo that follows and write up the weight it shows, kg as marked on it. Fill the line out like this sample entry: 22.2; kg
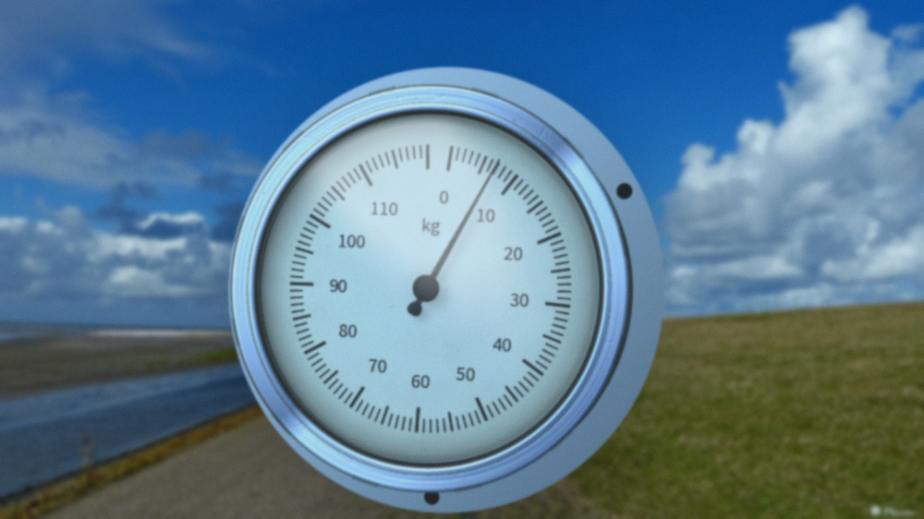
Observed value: 7; kg
